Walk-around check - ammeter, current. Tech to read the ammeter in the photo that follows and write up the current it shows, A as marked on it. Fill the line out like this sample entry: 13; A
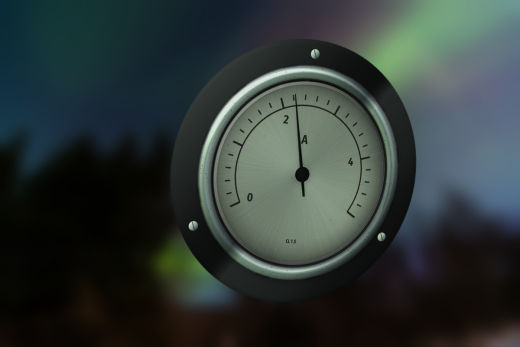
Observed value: 2.2; A
